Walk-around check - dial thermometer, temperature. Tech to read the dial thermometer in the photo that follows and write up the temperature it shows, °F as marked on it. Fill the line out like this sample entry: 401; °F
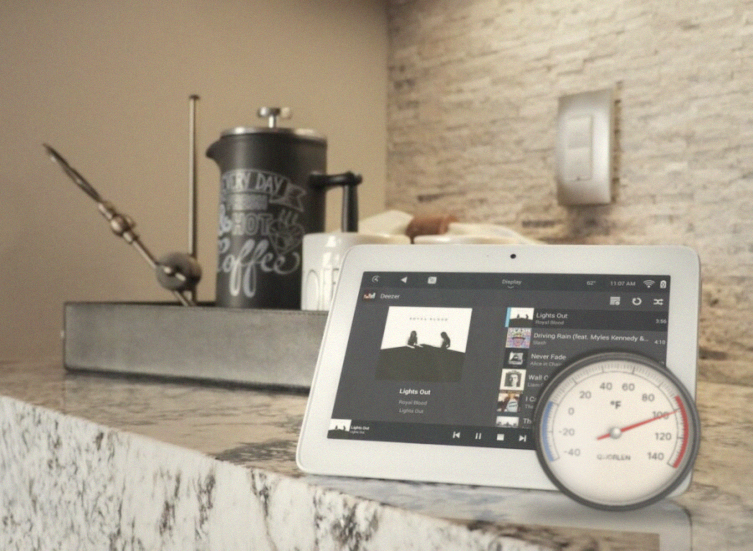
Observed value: 100; °F
